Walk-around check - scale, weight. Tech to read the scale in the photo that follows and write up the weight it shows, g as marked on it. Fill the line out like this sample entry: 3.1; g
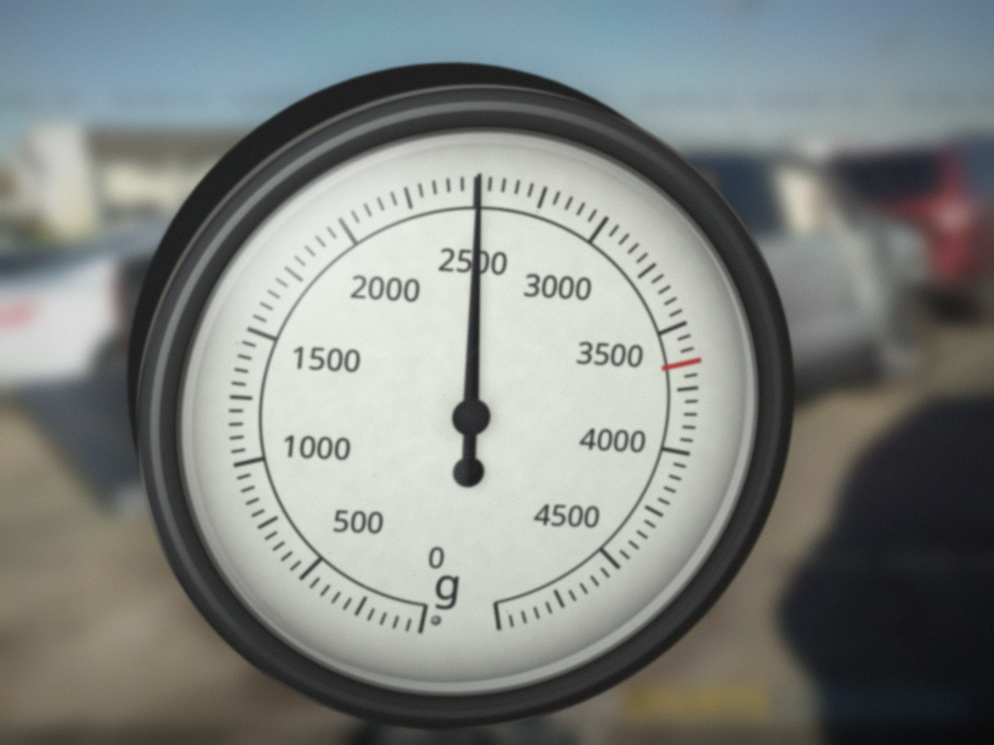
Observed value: 2500; g
